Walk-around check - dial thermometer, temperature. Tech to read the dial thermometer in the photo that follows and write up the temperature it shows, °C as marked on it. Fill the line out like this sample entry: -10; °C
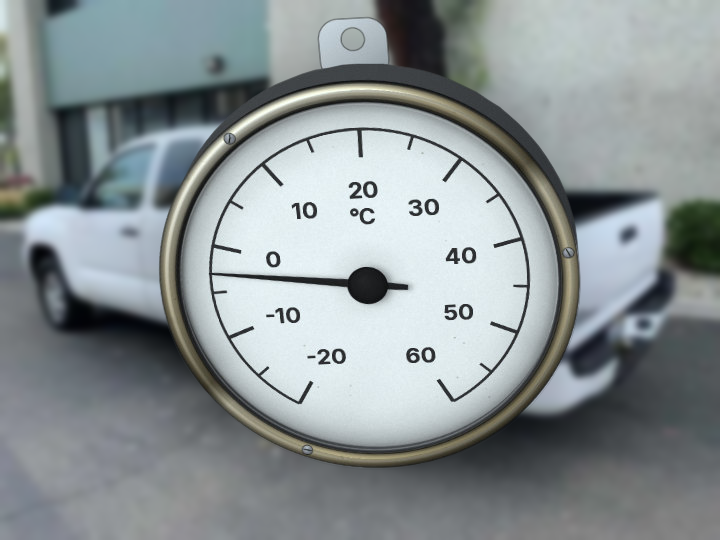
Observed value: -2.5; °C
